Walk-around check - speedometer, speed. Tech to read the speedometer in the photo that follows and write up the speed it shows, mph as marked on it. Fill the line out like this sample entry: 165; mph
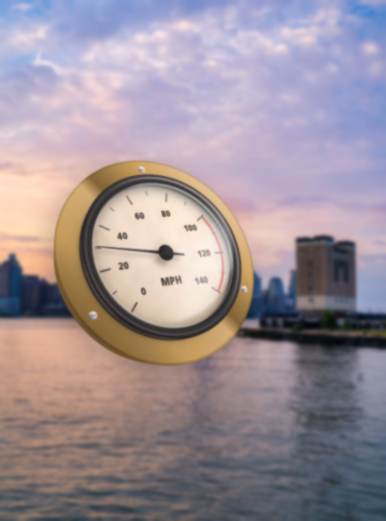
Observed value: 30; mph
